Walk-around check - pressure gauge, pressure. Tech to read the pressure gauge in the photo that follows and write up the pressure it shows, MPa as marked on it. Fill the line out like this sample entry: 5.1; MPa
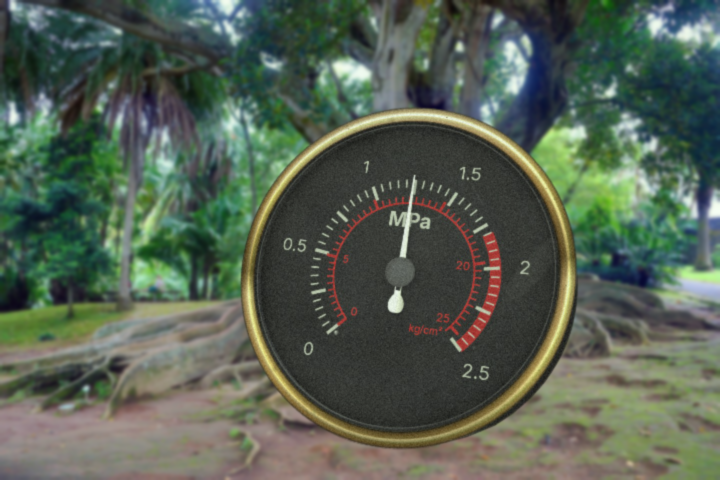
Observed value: 1.25; MPa
